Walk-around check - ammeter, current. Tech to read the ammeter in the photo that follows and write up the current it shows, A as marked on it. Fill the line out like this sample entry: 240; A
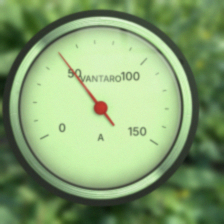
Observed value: 50; A
